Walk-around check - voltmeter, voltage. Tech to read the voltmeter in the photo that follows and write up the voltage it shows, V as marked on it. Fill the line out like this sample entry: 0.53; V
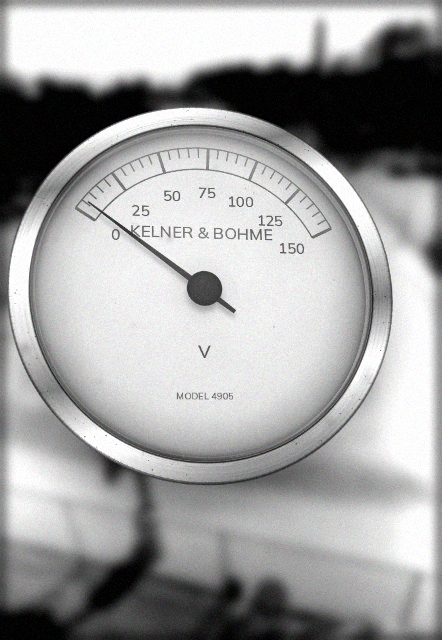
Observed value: 5; V
